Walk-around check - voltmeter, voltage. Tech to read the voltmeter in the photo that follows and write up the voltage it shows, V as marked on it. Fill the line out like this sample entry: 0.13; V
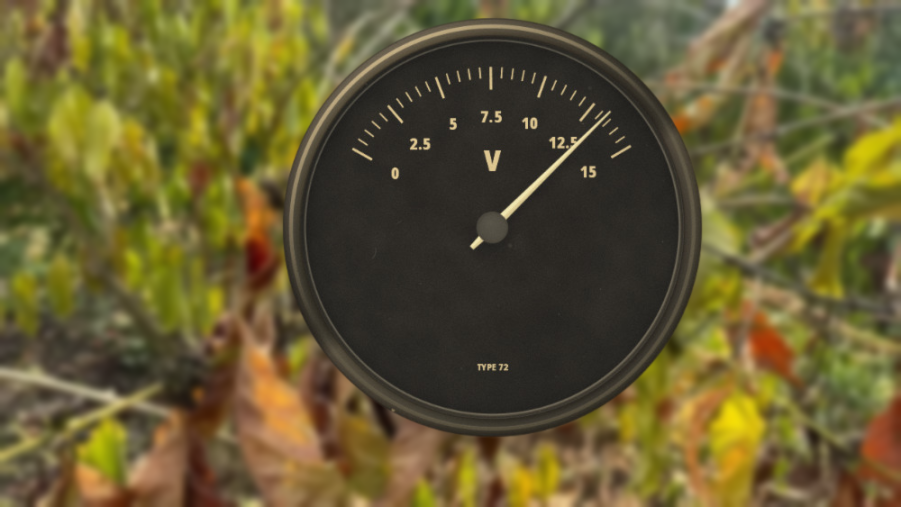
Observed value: 13.25; V
